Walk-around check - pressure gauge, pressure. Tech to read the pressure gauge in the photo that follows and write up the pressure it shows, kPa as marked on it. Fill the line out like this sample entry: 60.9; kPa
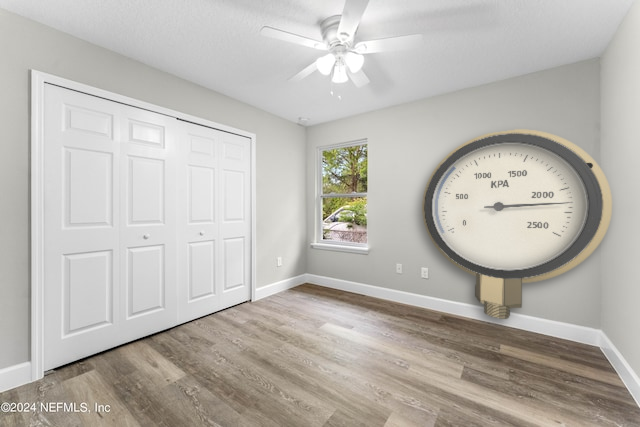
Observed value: 2150; kPa
